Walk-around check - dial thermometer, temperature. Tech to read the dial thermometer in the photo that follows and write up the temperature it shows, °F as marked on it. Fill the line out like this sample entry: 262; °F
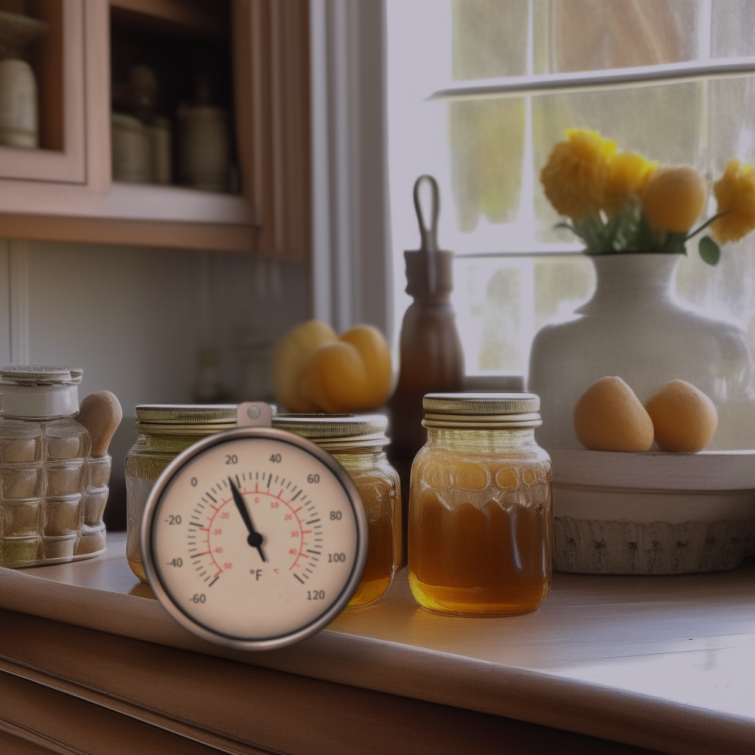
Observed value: 16; °F
